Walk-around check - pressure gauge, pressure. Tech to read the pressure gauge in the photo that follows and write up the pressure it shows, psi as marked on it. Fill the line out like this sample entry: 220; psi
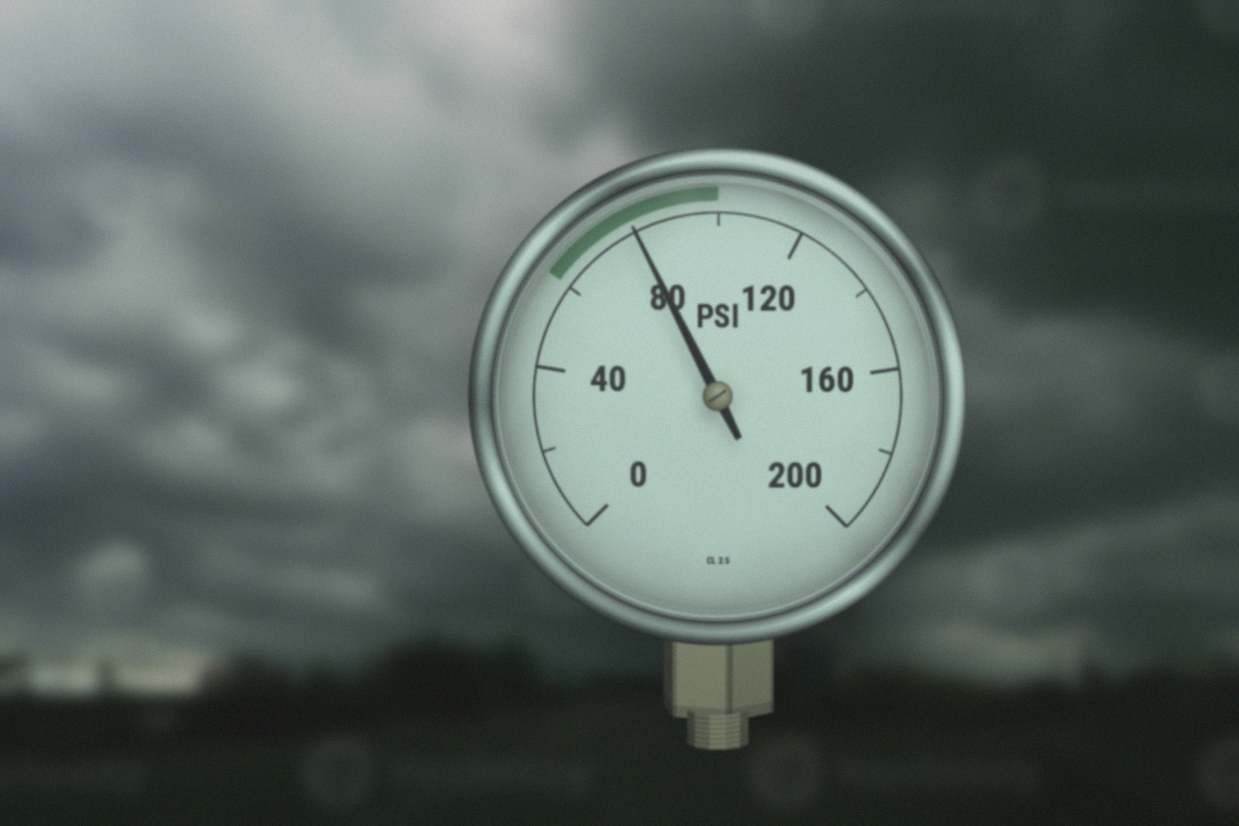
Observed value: 80; psi
